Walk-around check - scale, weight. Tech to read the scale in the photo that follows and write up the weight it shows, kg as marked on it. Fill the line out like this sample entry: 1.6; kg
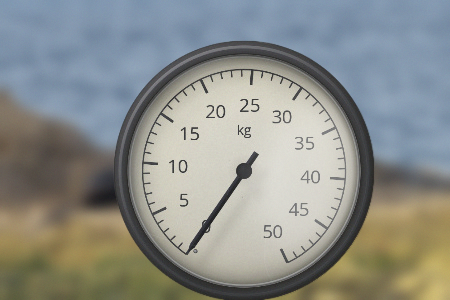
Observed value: 0; kg
